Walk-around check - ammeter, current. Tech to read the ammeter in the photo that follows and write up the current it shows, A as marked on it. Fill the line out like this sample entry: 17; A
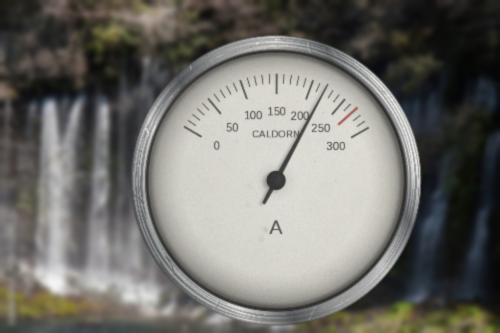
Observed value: 220; A
